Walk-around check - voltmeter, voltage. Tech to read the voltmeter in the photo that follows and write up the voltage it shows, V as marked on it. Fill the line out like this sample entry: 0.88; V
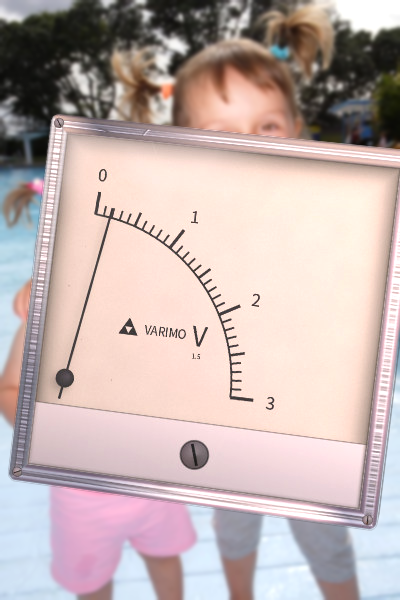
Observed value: 0.2; V
